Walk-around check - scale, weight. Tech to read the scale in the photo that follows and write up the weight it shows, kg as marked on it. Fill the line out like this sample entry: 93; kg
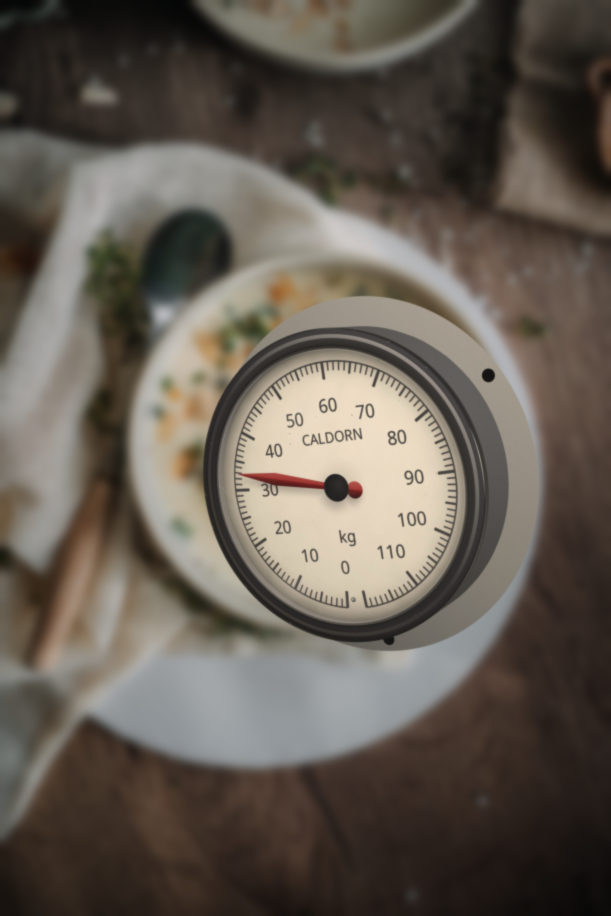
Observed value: 33; kg
